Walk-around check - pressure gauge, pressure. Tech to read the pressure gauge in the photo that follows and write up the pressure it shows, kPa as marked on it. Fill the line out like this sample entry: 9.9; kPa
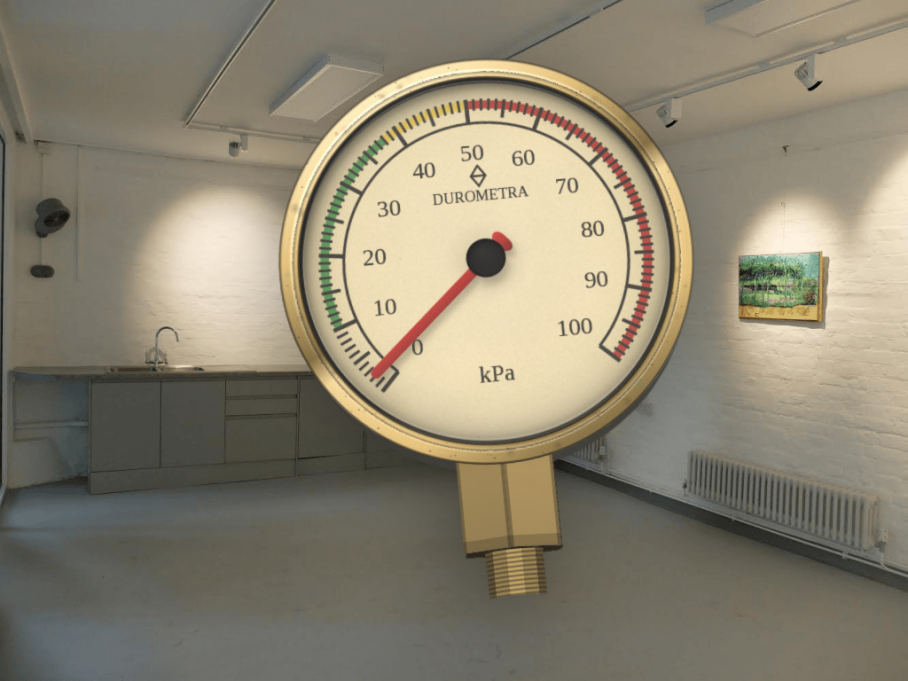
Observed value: 2; kPa
